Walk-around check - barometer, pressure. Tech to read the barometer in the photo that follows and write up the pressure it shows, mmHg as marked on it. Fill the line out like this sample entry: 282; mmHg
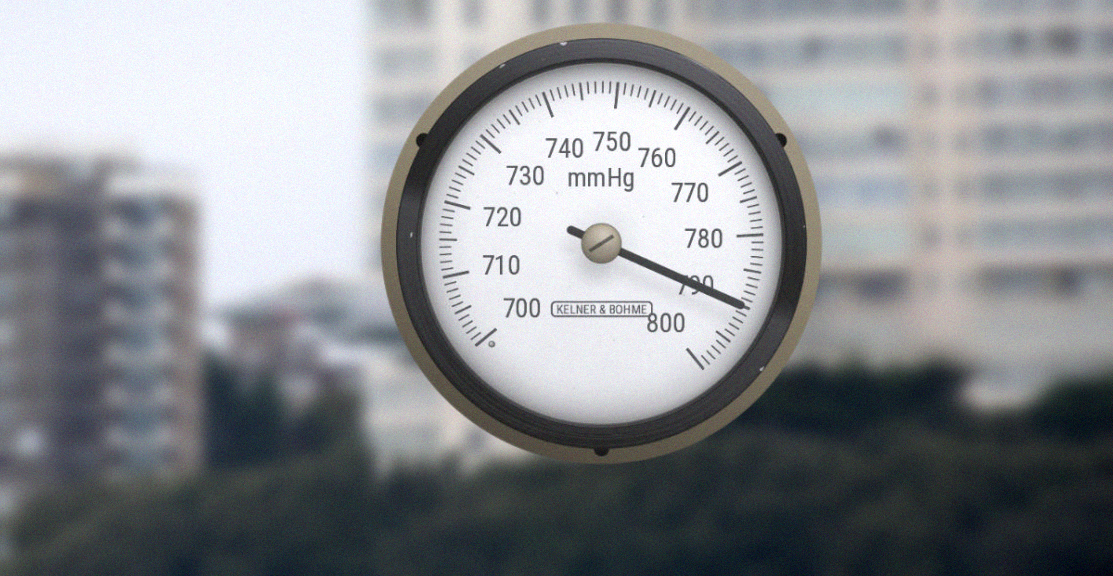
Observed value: 790; mmHg
